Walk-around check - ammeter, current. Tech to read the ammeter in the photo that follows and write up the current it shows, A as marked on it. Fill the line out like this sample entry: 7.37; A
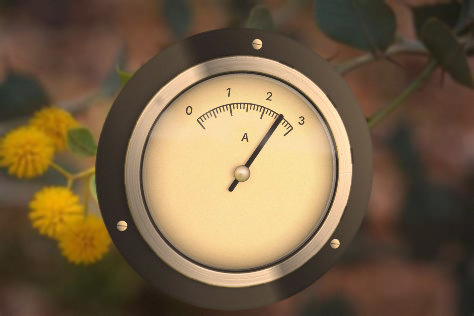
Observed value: 2.5; A
